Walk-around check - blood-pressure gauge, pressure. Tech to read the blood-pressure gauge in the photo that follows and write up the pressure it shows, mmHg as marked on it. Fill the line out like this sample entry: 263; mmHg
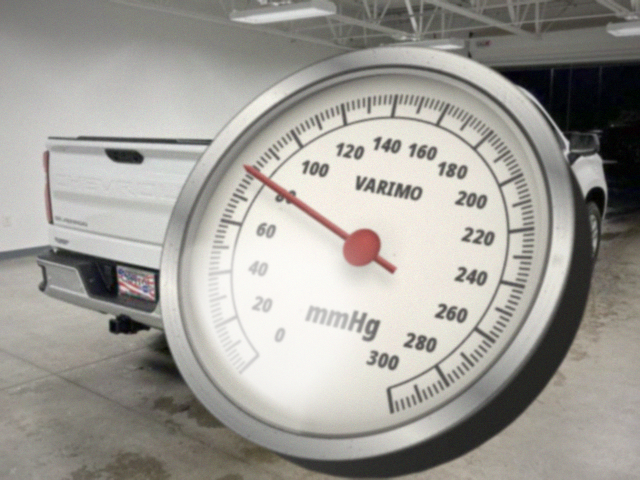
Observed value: 80; mmHg
